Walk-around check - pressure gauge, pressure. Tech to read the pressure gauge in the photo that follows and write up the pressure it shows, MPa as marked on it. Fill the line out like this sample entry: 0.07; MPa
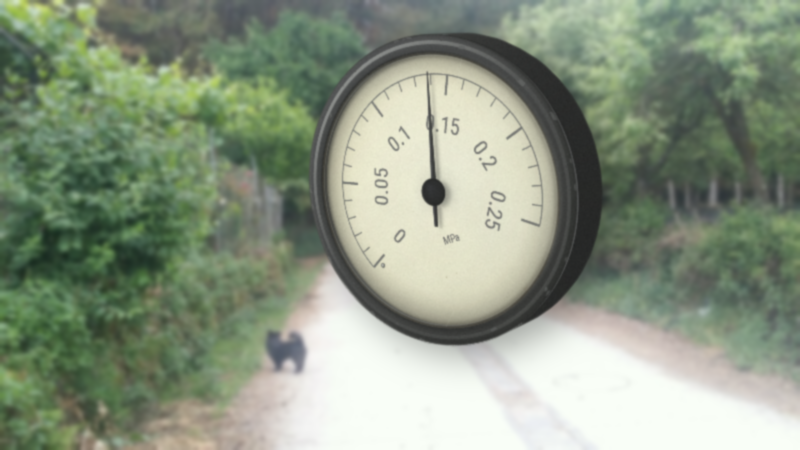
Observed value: 0.14; MPa
